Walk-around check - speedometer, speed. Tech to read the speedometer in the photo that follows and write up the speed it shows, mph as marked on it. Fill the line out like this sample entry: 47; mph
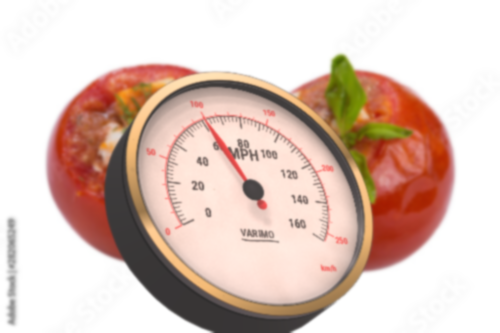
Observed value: 60; mph
